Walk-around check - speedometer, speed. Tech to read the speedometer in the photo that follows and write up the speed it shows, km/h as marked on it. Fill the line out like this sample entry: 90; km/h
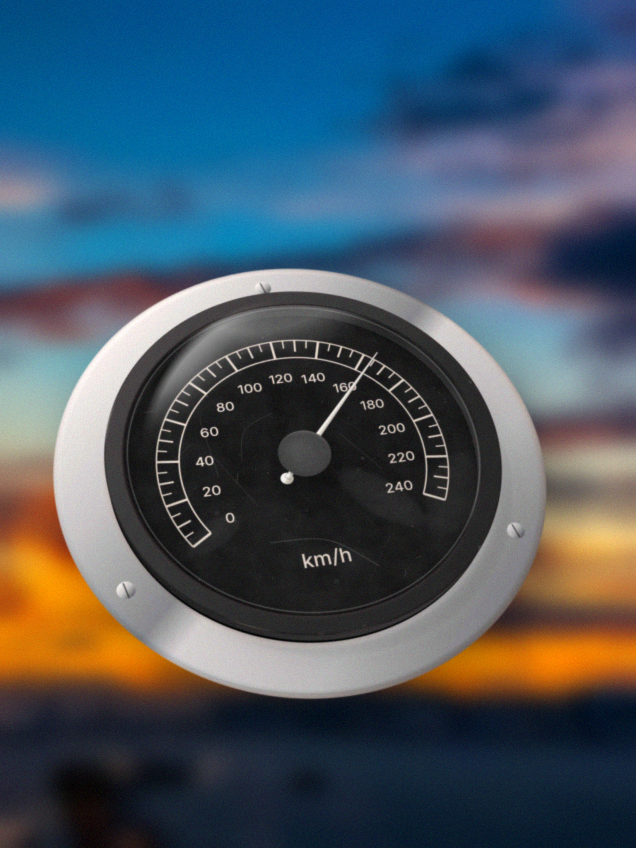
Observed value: 165; km/h
